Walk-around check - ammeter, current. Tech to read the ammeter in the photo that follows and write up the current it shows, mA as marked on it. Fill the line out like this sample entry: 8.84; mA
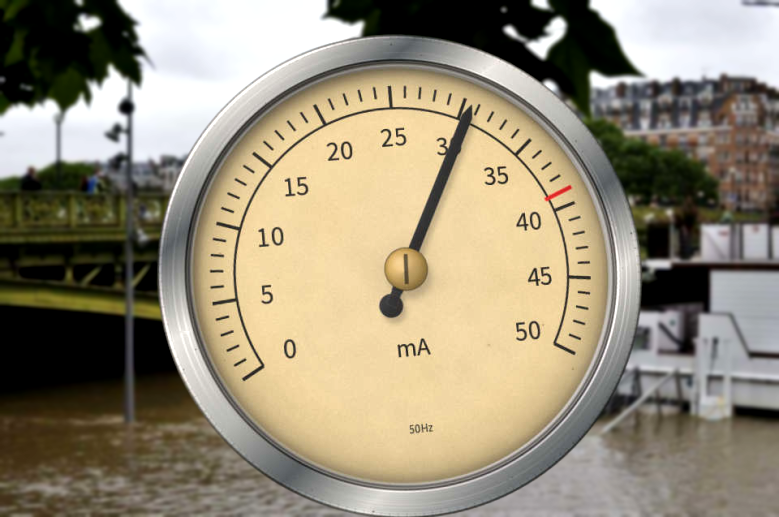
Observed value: 30.5; mA
